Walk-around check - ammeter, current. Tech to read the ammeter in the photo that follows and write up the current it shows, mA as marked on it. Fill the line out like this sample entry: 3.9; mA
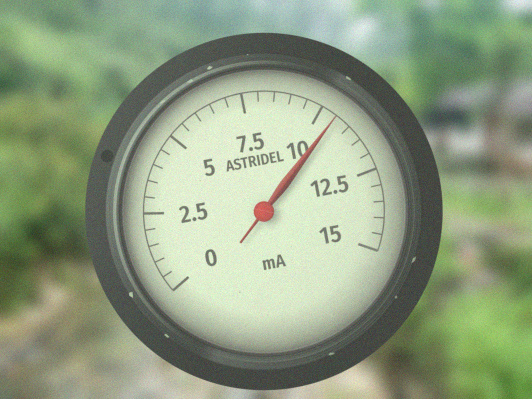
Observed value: 10.5; mA
